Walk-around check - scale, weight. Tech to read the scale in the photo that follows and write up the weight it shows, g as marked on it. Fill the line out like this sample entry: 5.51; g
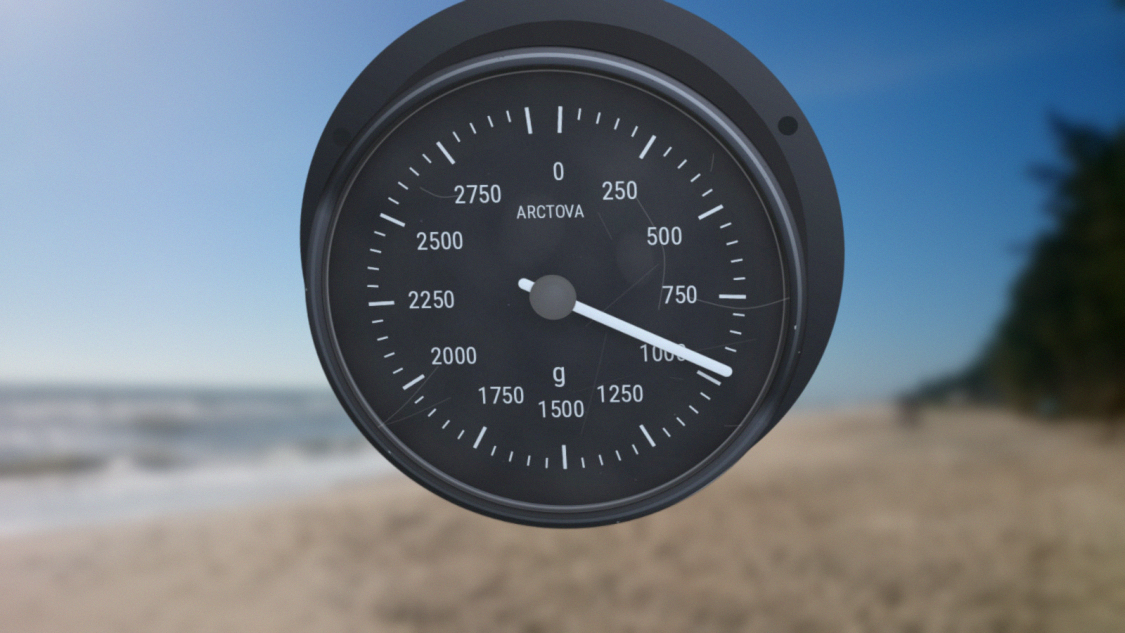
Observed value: 950; g
